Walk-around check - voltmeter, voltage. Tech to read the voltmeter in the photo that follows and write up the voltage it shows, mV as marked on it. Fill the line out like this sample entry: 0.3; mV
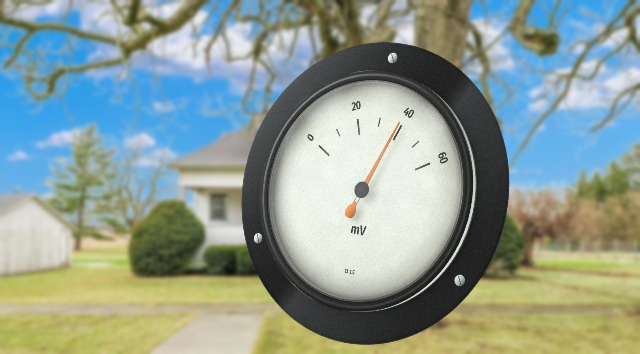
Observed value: 40; mV
